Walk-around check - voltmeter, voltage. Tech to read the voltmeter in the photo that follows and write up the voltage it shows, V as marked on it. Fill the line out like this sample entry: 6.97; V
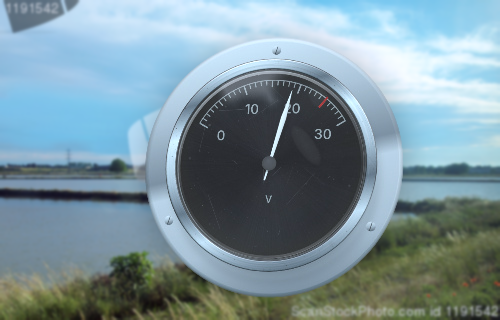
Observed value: 19; V
